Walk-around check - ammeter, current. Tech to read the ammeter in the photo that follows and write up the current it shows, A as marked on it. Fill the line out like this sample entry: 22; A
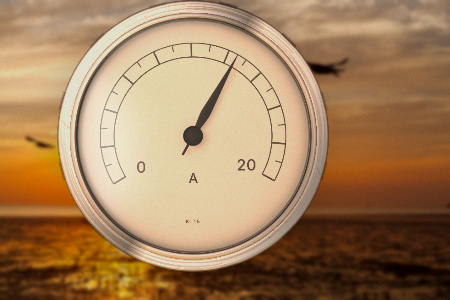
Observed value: 12.5; A
